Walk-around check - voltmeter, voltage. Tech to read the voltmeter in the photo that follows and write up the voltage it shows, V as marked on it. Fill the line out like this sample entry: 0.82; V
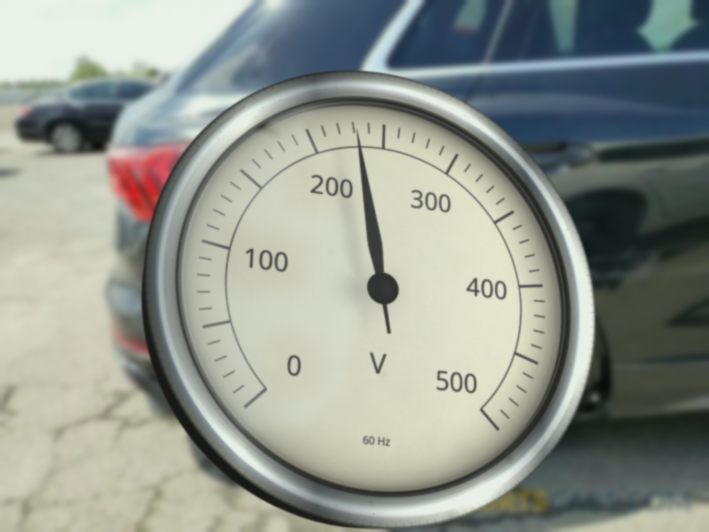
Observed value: 230; V
